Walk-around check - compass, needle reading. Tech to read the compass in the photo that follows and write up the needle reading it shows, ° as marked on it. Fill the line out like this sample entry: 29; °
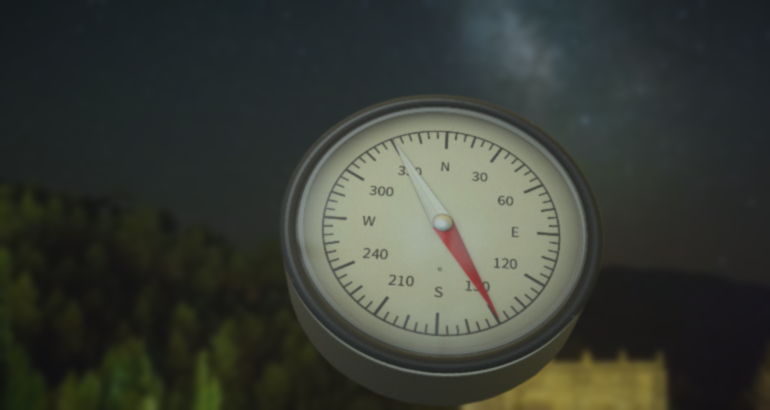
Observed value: 150; °
